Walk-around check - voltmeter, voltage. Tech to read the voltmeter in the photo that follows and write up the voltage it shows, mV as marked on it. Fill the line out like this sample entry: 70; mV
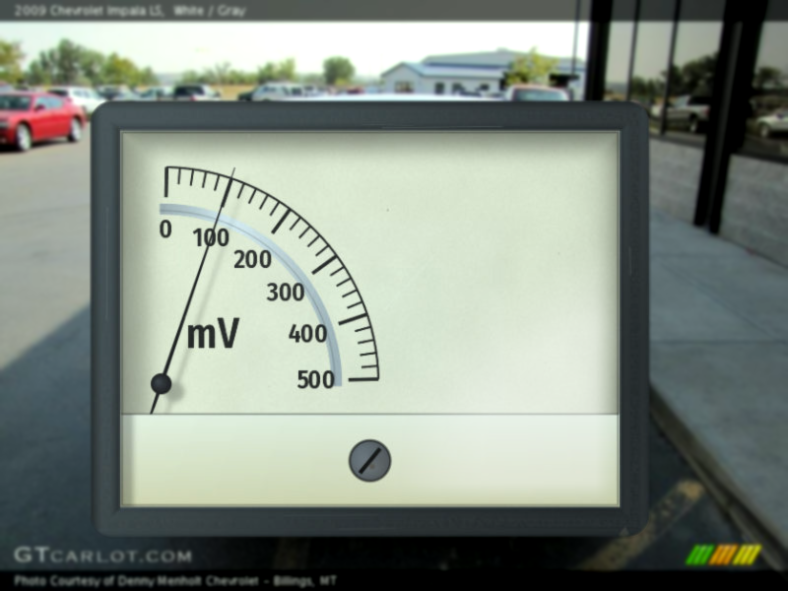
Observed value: 100; mV
